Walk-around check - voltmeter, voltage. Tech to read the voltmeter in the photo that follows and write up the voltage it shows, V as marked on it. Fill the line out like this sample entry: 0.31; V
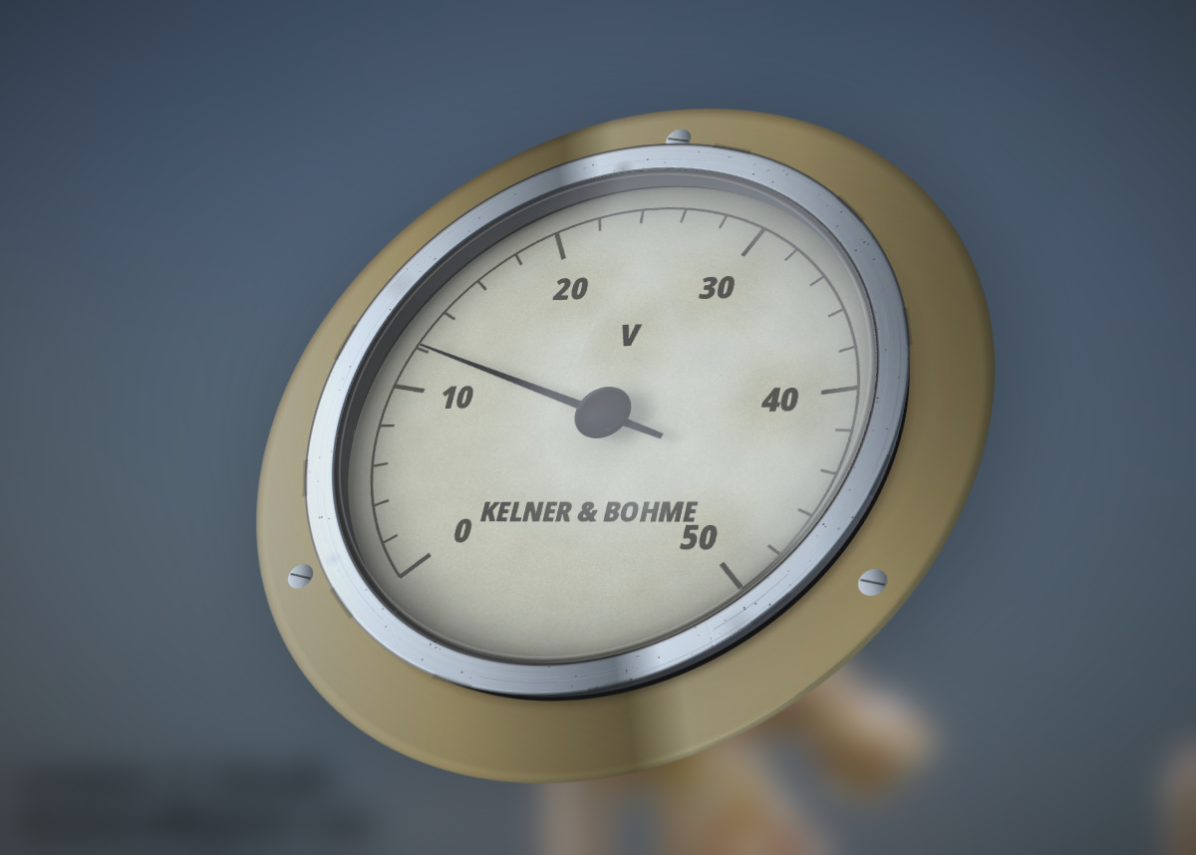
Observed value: 12; V
